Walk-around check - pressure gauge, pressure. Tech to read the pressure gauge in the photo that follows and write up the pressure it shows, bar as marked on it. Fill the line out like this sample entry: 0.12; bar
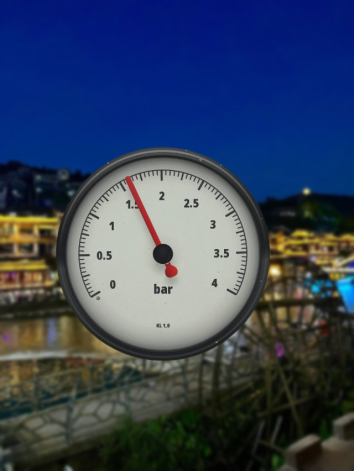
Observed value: 1.6; bar
